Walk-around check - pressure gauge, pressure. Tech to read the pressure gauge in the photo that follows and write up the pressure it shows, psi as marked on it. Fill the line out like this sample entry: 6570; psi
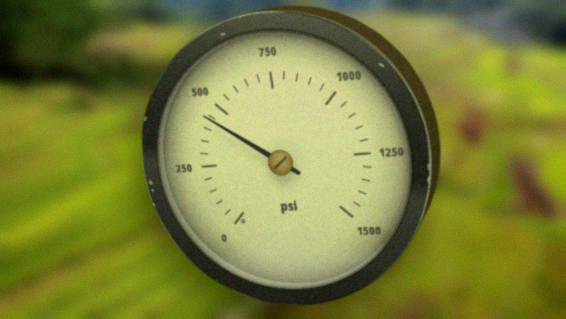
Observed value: 450; psi
